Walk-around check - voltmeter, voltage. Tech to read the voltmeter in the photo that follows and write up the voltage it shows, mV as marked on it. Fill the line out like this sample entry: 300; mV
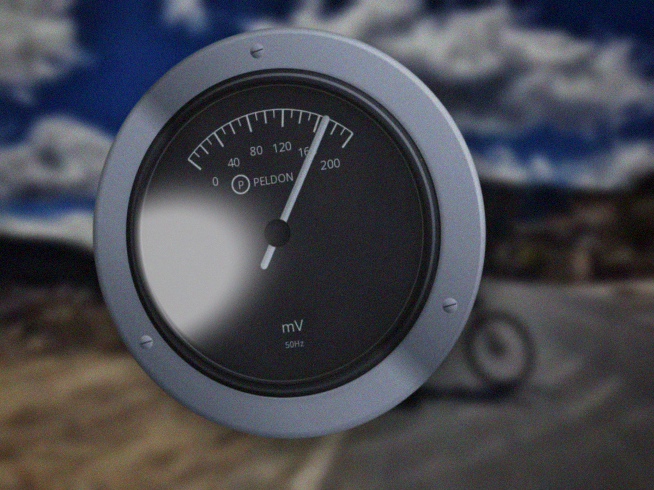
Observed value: 170; mV
